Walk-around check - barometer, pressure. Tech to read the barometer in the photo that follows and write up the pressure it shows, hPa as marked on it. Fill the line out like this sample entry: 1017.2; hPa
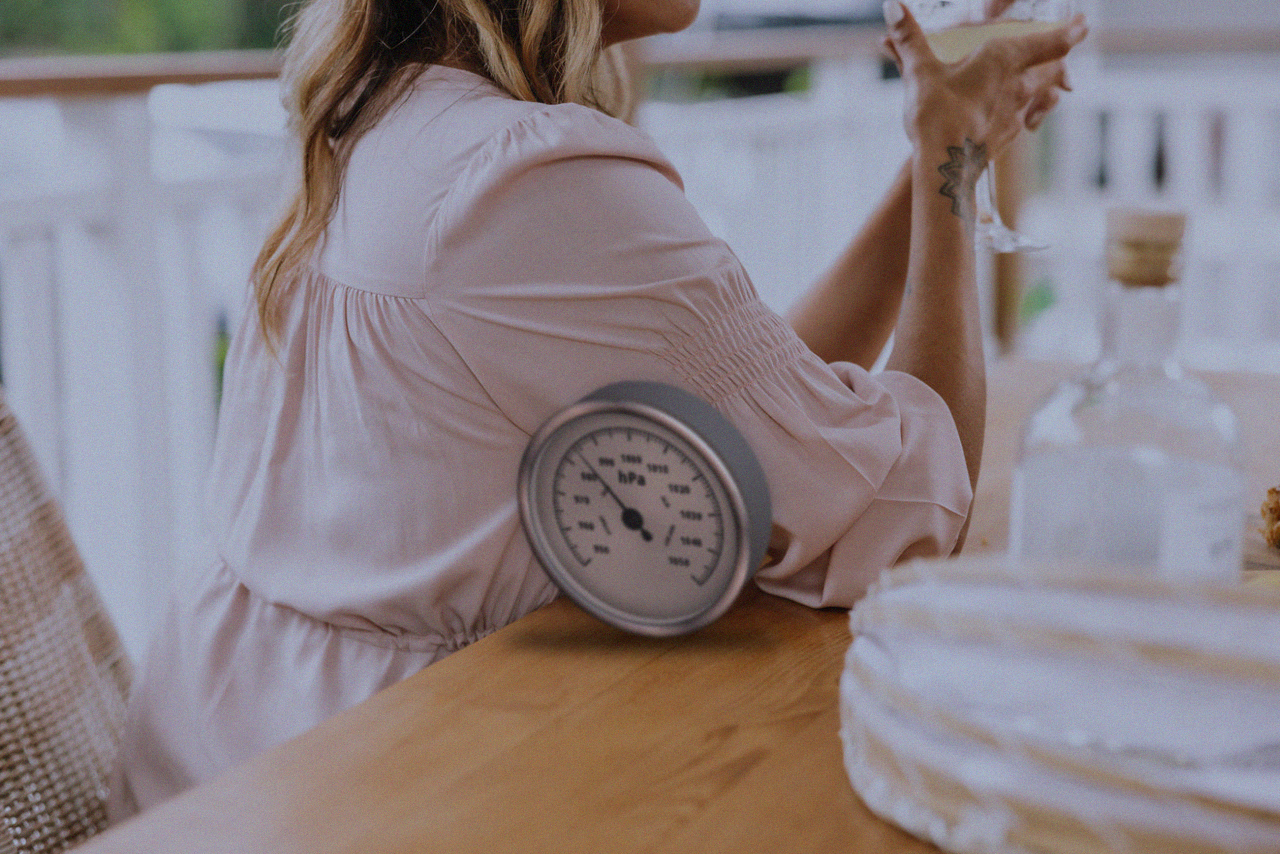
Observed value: 985; hPa
